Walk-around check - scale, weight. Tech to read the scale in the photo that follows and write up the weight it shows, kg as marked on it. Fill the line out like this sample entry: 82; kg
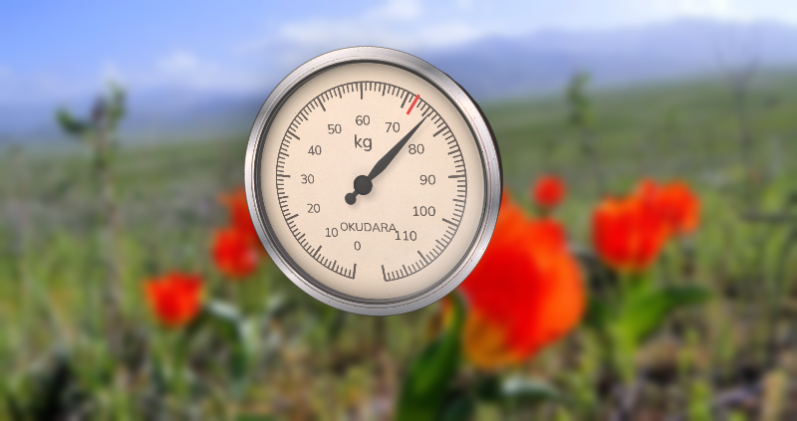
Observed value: 76; kg
